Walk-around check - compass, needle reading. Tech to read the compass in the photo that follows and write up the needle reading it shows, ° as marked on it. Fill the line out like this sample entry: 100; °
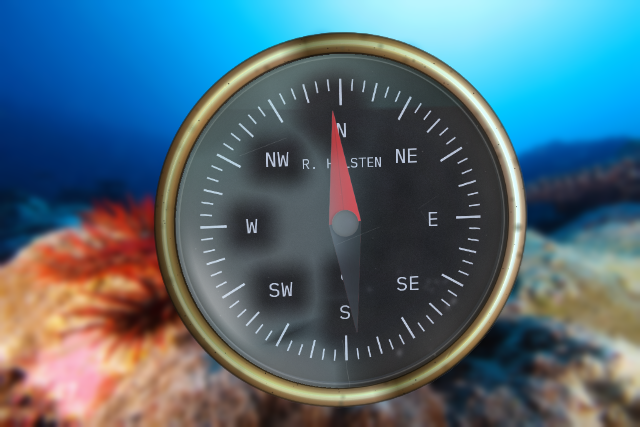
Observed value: 355; °
